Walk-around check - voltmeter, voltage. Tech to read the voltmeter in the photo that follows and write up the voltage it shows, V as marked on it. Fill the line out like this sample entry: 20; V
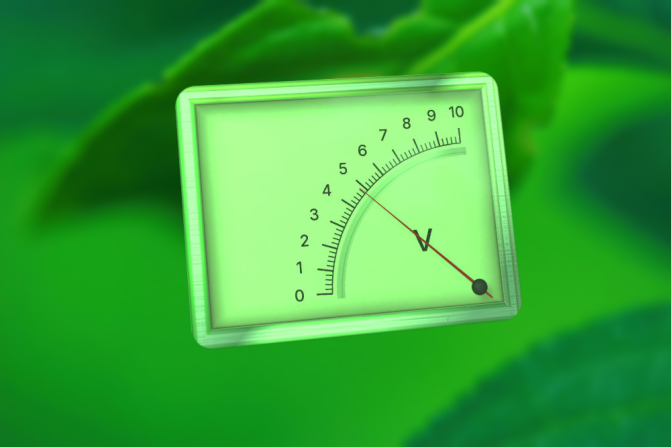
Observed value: 4.8; V
